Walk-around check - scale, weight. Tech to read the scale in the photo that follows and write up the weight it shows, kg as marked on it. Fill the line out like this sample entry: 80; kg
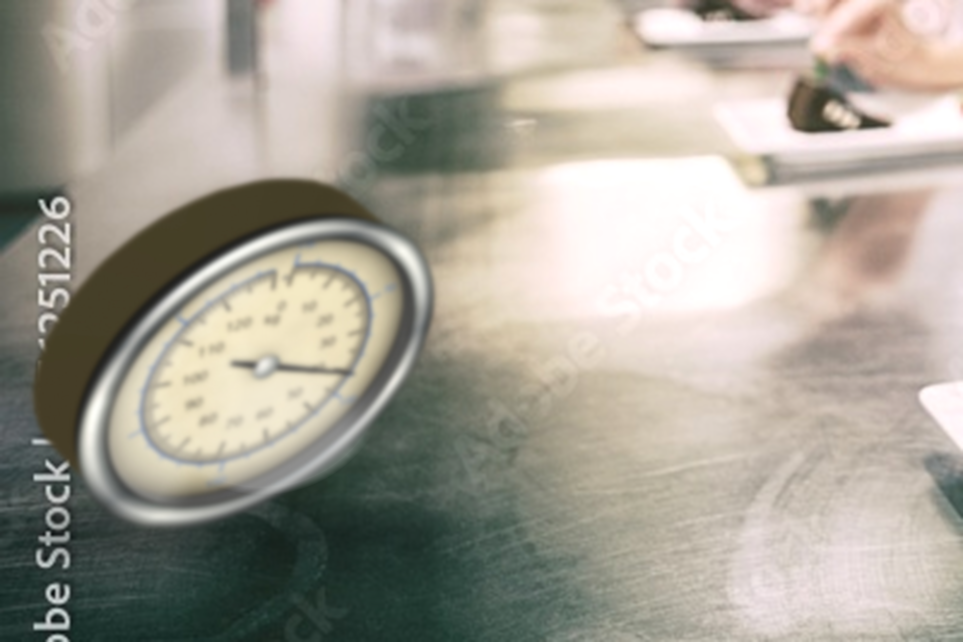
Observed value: 40; kg
